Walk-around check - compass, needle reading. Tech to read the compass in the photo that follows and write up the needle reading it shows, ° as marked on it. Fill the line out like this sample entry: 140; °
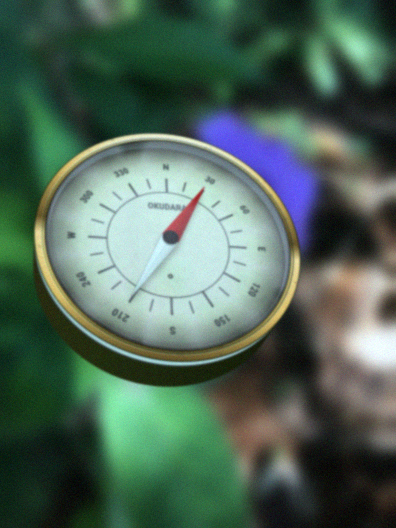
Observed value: 30; °
